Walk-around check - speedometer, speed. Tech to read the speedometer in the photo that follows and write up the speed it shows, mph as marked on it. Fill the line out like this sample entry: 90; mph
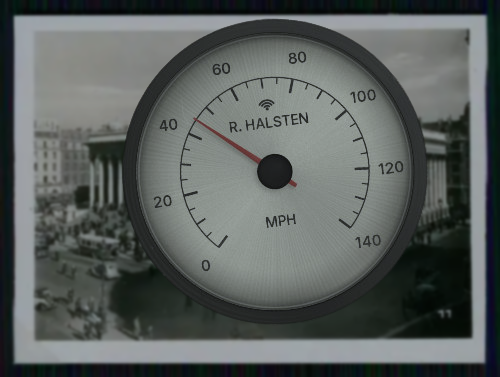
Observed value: 45; mph
